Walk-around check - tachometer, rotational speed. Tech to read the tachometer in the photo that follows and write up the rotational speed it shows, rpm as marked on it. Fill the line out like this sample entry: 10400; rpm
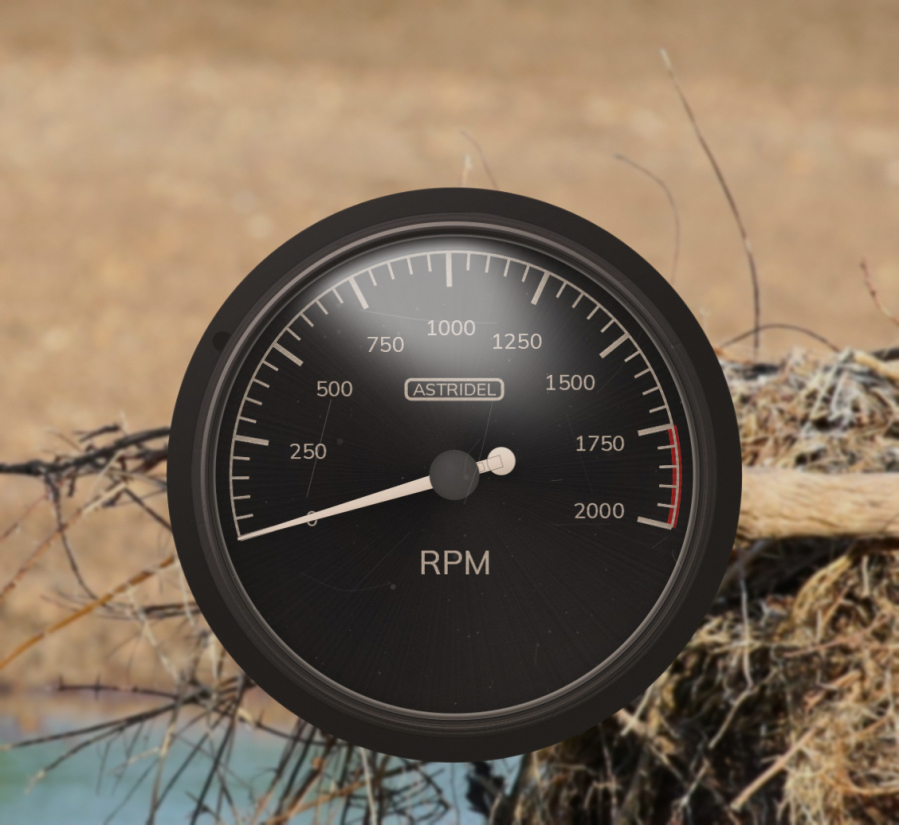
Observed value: 0; rpm
